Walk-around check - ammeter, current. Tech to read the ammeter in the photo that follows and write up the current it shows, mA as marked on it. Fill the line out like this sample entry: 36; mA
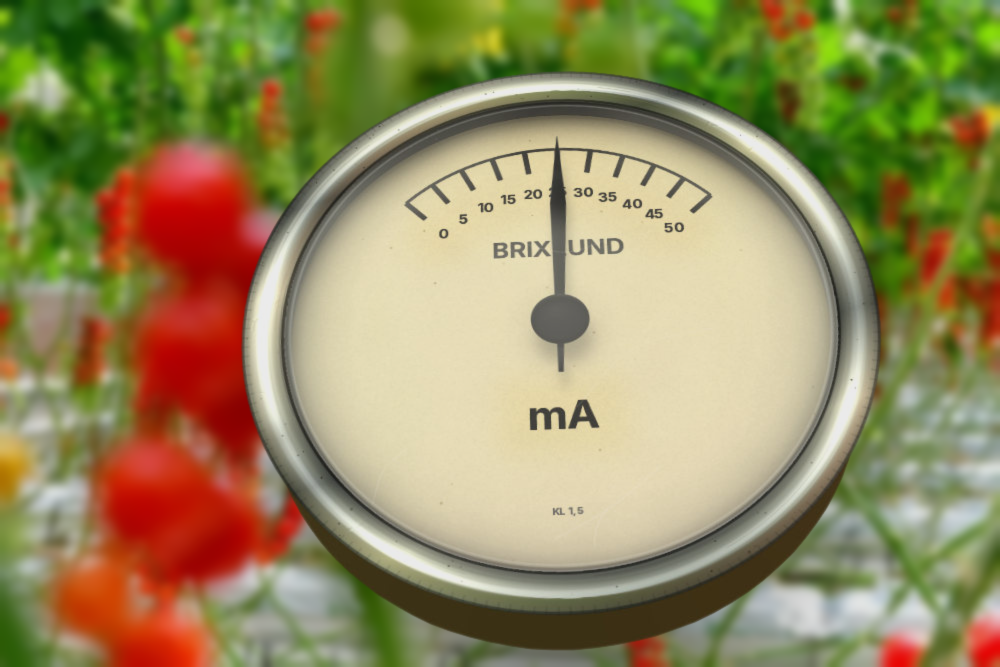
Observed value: 25; mA
